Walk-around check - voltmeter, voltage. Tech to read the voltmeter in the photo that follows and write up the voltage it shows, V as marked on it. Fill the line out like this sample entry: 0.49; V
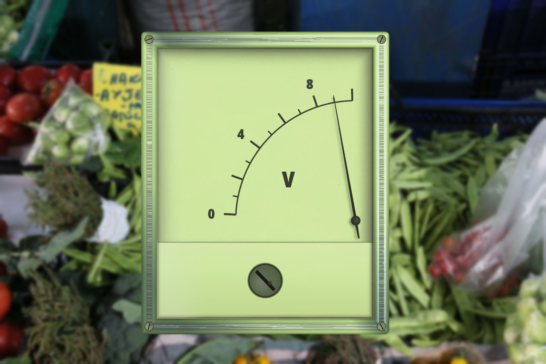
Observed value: 9; V
